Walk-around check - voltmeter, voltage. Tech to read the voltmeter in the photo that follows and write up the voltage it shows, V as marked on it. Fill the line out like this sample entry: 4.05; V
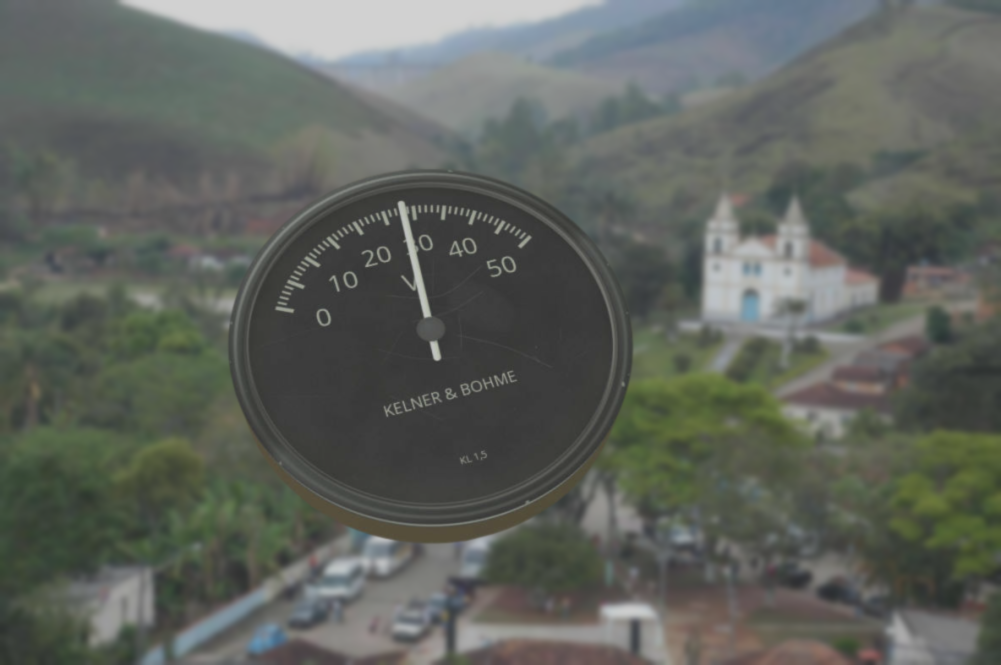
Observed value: 28; V
